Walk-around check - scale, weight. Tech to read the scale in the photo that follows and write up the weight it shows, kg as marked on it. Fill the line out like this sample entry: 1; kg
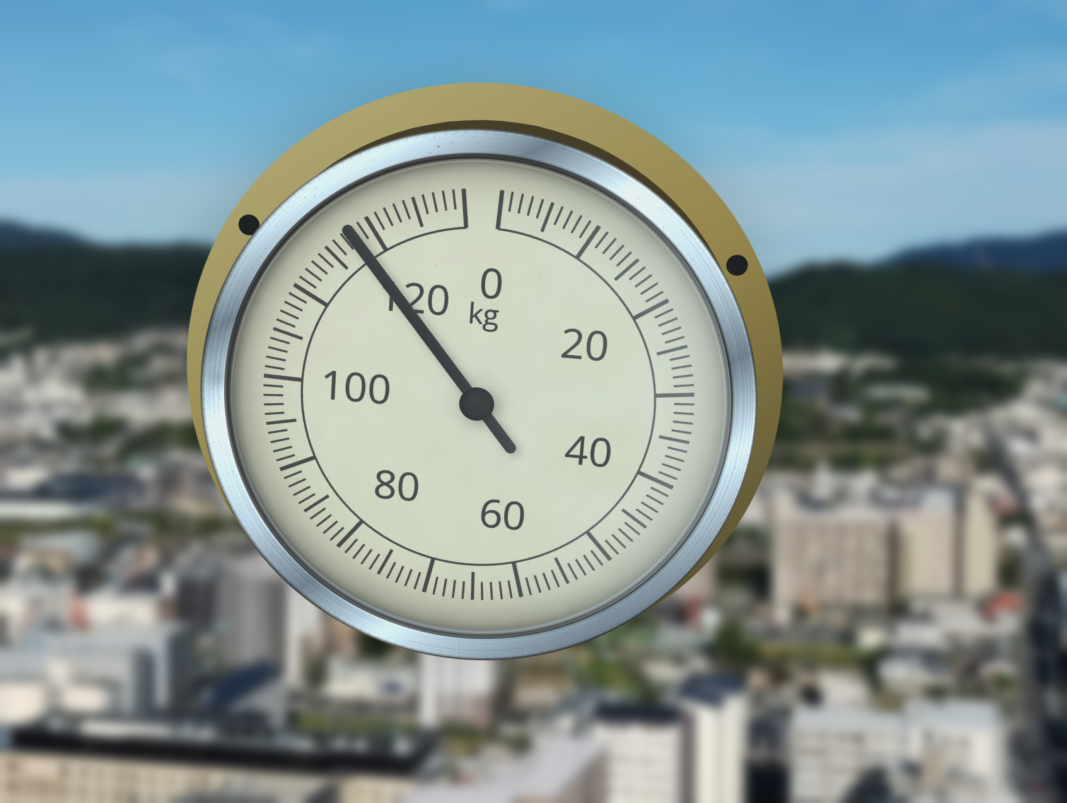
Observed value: 118; kg
